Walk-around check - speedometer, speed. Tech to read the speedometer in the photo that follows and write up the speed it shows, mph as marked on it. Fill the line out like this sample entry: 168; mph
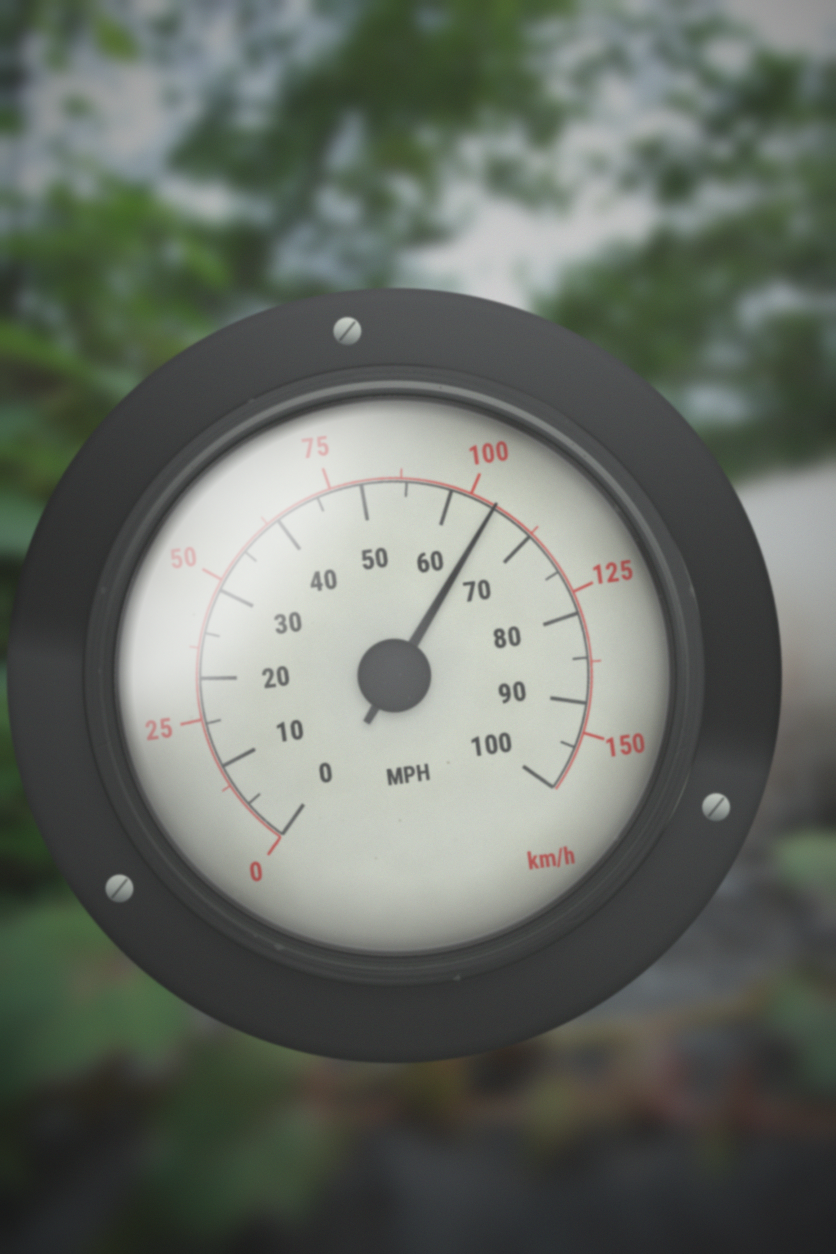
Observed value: 65; mph
